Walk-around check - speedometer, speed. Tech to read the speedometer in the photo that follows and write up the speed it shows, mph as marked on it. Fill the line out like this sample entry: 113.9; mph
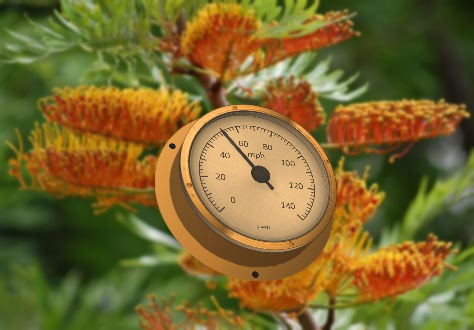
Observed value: 50; mph
